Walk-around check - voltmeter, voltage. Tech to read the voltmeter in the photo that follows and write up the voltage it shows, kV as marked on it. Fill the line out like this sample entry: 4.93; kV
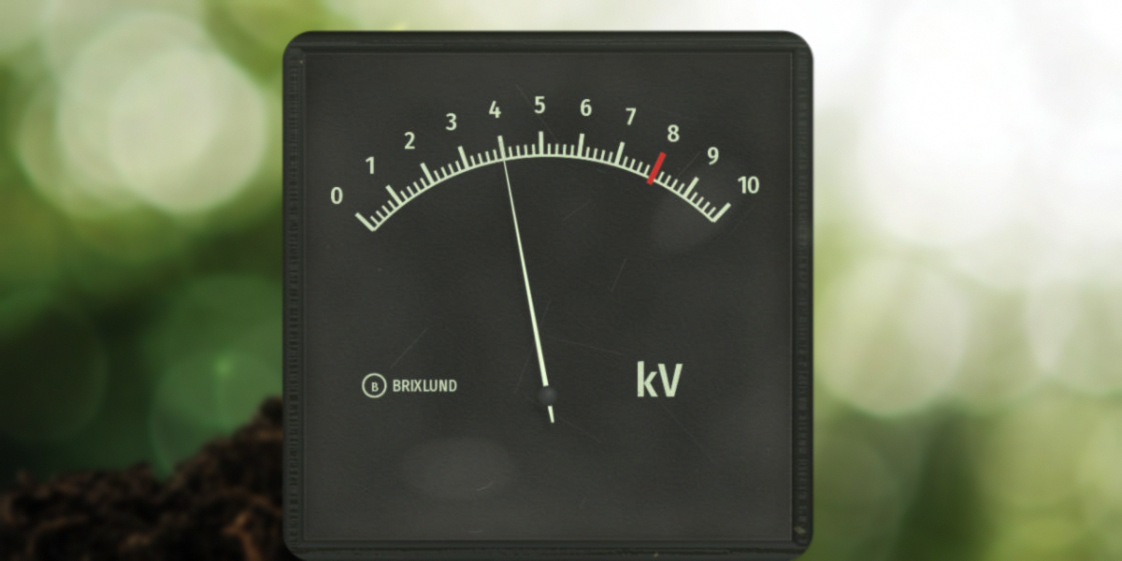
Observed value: 4; kV
